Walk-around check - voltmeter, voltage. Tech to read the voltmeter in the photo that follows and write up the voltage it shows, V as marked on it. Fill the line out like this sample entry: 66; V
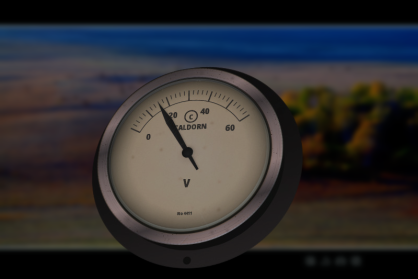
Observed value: 16; V
